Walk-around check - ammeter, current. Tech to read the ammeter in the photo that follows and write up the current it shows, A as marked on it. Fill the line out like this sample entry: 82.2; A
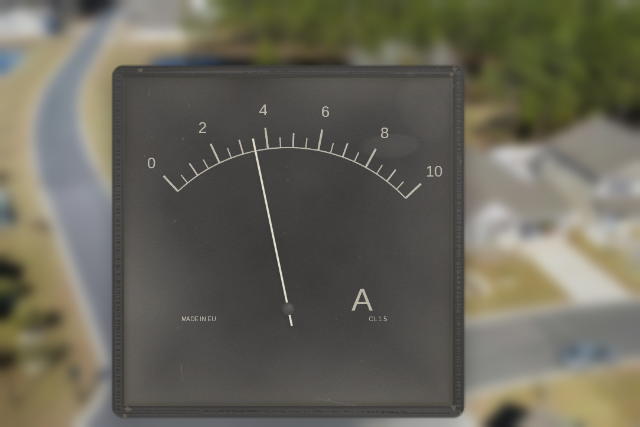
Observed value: 3.5; A
